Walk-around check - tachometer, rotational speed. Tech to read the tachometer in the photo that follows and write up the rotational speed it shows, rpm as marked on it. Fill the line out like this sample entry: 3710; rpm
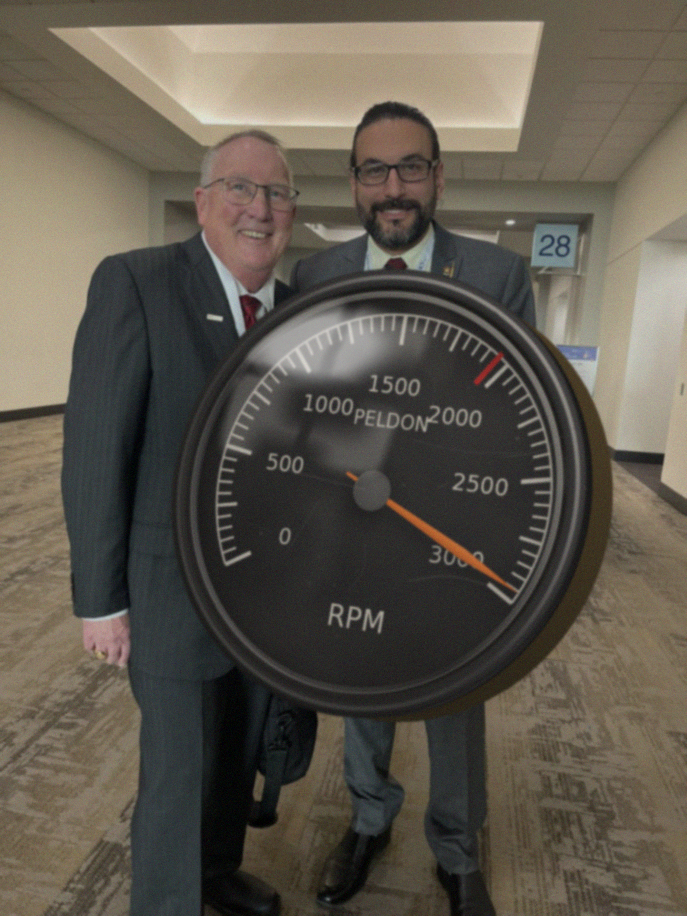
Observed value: 2950; rpm
